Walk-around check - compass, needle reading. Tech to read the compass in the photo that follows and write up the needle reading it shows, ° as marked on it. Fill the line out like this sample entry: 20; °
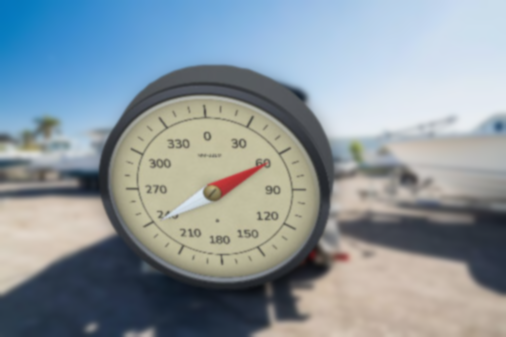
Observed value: 60; °
